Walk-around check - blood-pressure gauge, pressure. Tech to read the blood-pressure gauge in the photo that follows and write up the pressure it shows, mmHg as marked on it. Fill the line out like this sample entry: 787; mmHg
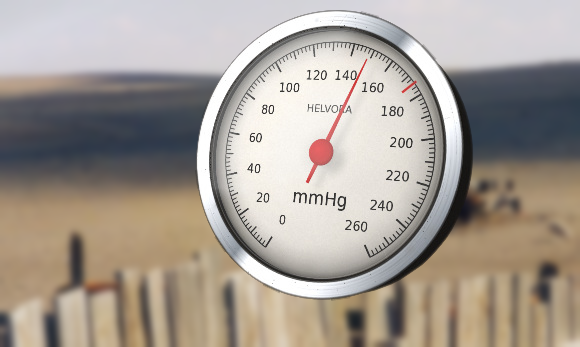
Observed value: 150; mmHg
